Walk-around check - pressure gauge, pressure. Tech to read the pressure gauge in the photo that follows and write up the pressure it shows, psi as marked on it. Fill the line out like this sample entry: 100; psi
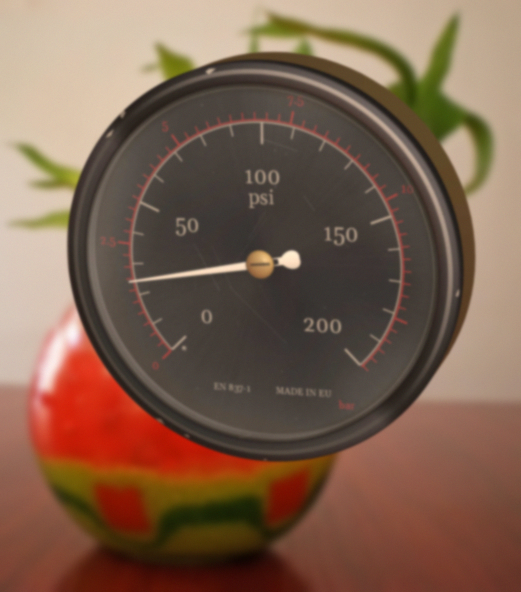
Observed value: 25; psi
